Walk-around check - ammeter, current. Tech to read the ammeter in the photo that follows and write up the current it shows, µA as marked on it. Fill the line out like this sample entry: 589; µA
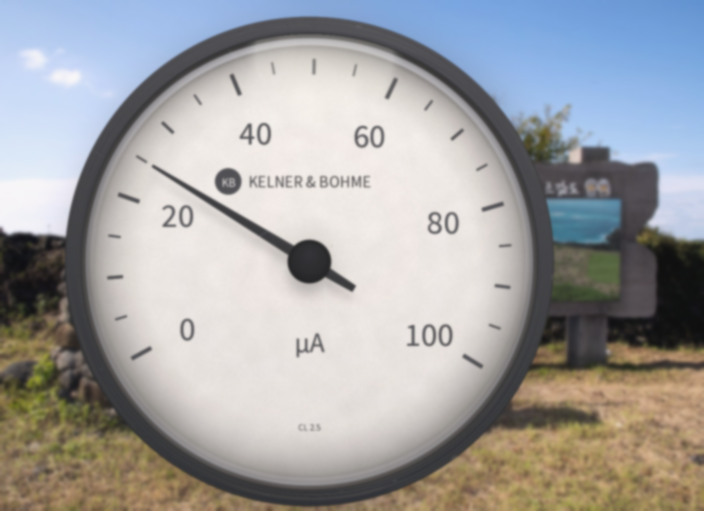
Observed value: 25; µA
